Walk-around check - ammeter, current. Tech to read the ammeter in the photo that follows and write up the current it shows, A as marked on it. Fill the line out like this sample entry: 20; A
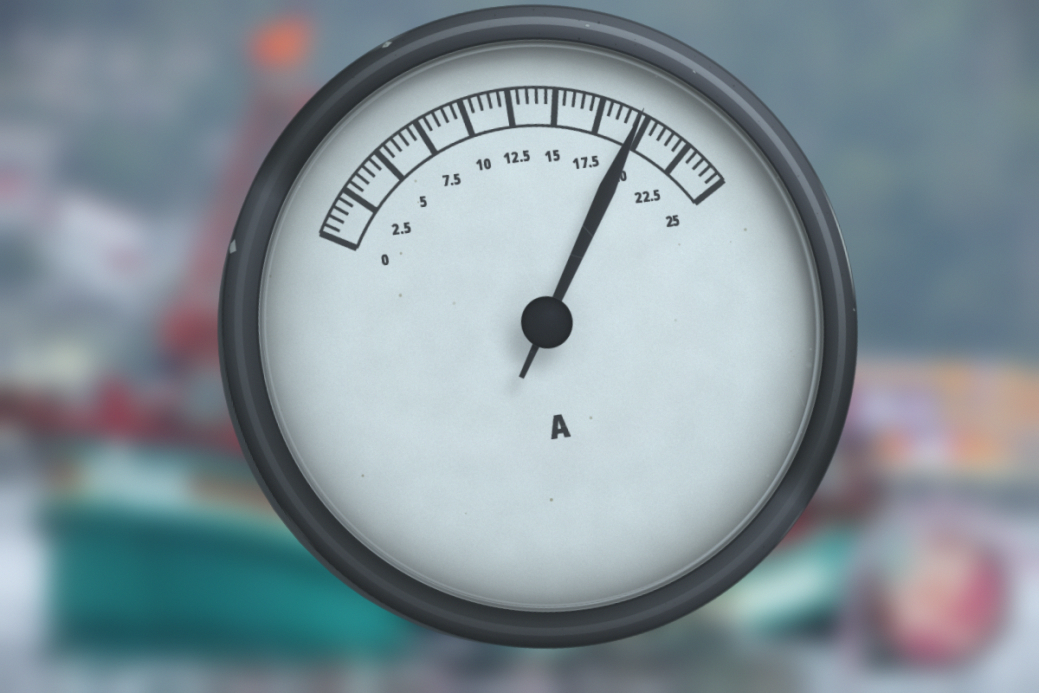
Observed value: 19.5; A
